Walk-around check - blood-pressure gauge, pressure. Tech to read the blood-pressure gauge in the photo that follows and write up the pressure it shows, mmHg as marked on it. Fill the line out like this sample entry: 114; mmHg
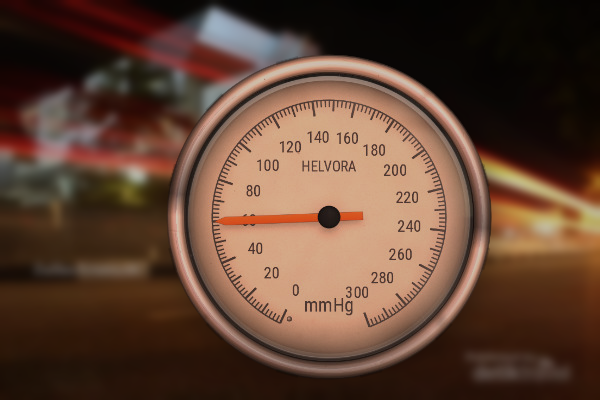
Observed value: 60; mmHg
